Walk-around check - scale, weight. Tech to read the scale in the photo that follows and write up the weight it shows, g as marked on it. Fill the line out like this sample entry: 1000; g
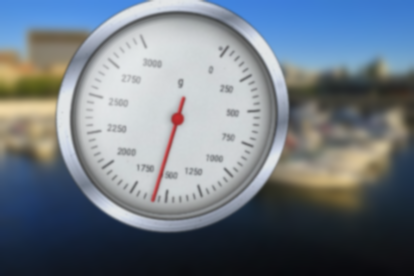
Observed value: 1600; g
